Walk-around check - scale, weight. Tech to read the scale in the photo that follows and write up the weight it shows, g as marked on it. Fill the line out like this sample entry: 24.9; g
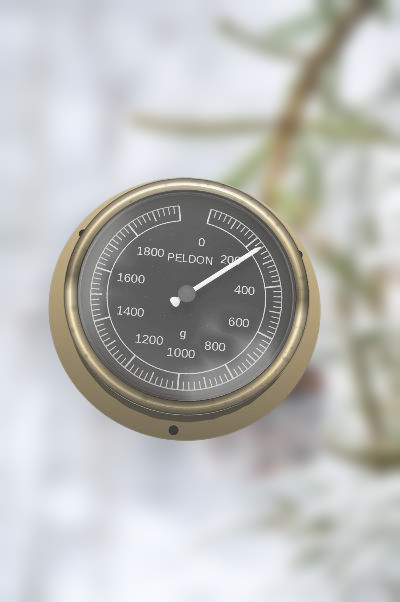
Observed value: 240; g
